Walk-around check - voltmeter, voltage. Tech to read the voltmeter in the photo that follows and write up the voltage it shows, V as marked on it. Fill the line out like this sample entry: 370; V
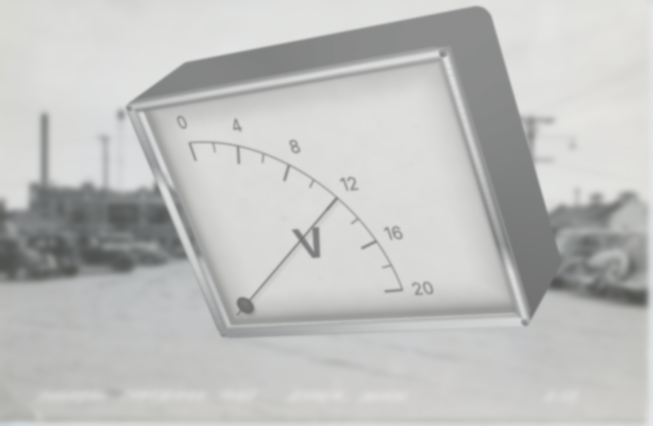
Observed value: 12; V
